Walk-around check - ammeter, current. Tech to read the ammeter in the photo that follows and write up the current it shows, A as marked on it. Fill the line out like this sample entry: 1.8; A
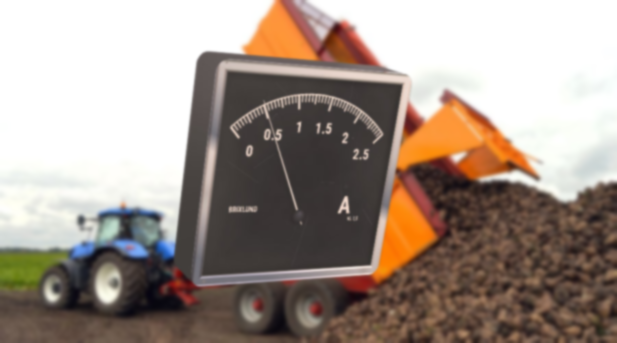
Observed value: 0.5; A
